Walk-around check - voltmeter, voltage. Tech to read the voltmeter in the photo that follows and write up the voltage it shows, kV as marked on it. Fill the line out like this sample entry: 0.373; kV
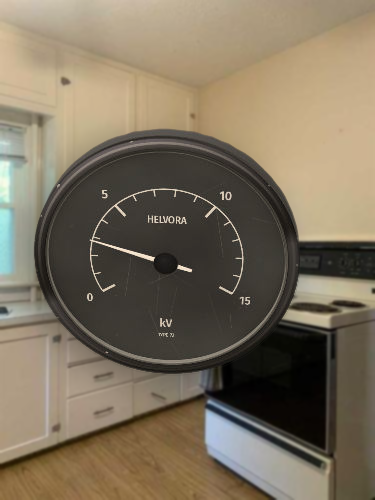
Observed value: 3; kV
